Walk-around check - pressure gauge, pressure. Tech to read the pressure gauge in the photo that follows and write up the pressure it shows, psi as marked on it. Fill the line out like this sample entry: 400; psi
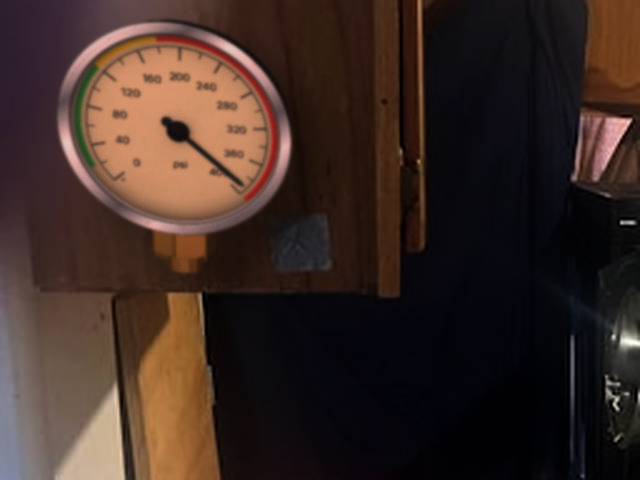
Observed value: 390; psi
